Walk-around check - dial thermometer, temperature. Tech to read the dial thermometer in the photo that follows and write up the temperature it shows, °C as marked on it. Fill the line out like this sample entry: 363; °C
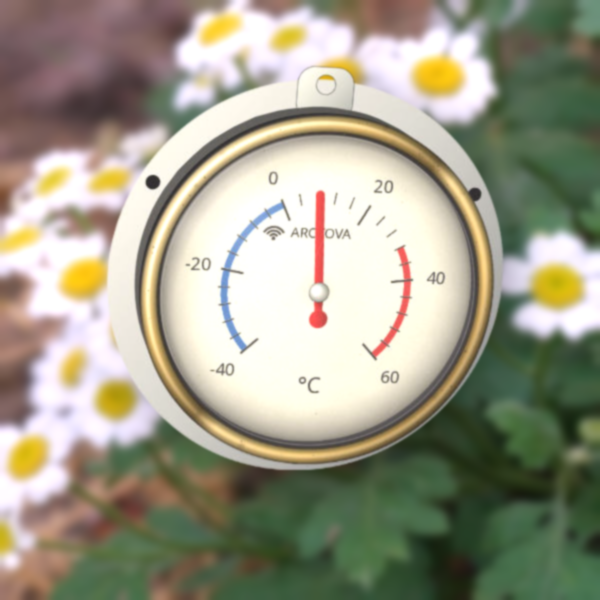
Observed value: 8; °C
